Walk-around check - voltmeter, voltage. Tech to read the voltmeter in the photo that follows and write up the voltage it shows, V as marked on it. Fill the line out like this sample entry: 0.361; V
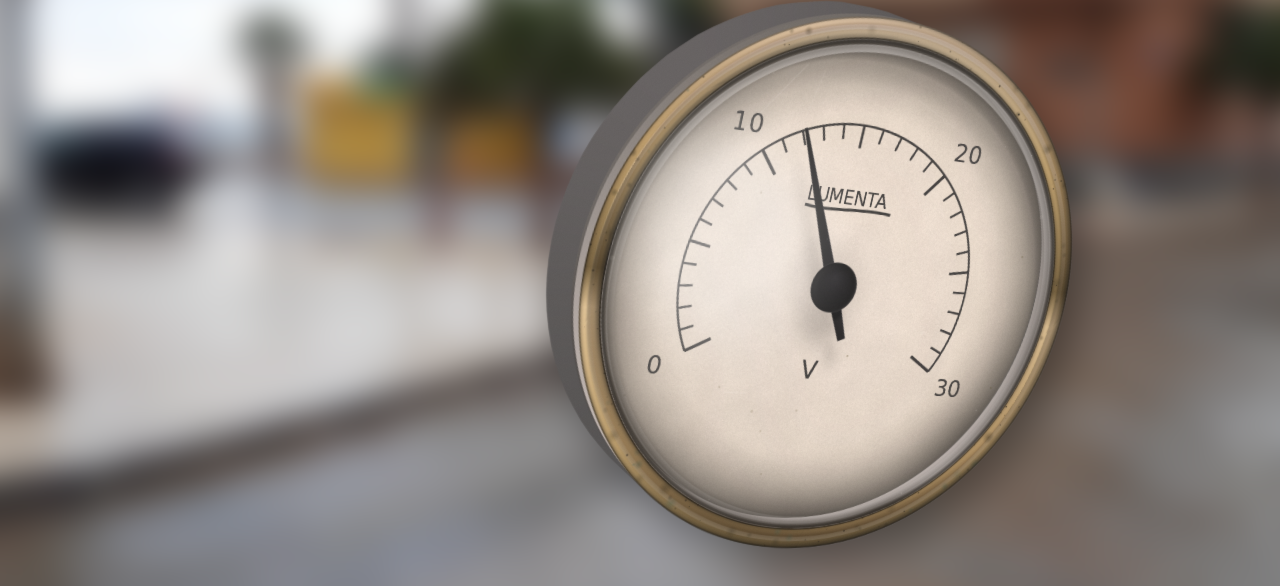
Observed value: 12; V
